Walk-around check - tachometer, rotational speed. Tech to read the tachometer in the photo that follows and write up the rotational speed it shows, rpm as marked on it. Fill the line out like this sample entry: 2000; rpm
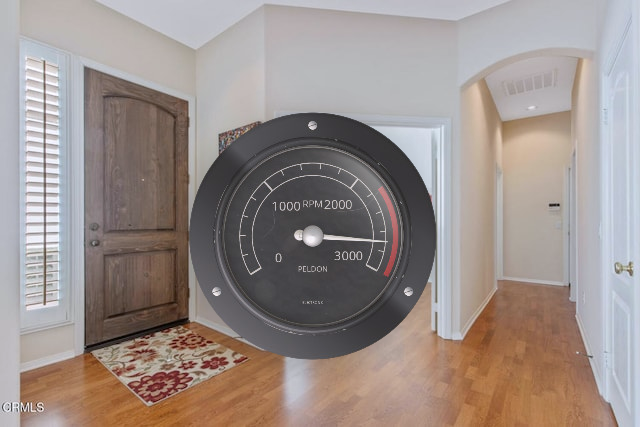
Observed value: 2700; rpm
